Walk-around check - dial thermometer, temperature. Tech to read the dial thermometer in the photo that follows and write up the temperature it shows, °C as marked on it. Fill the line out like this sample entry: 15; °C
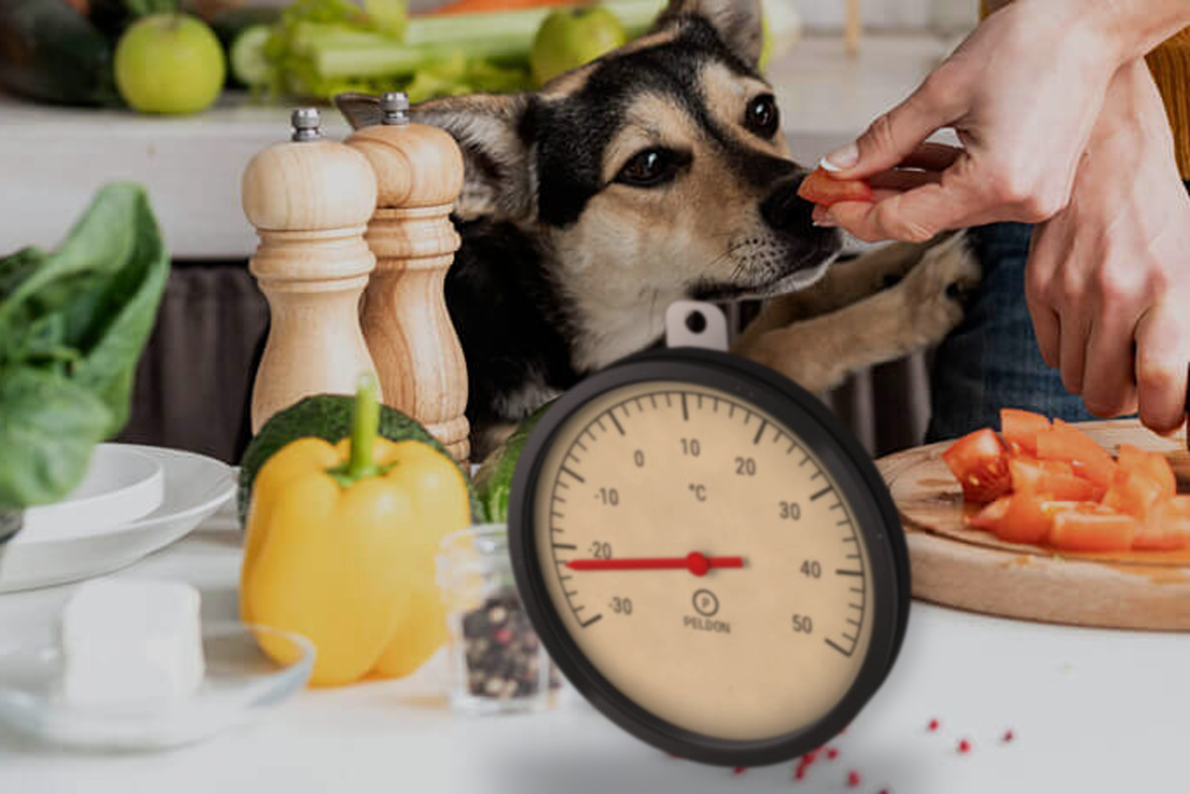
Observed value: -22; °C
